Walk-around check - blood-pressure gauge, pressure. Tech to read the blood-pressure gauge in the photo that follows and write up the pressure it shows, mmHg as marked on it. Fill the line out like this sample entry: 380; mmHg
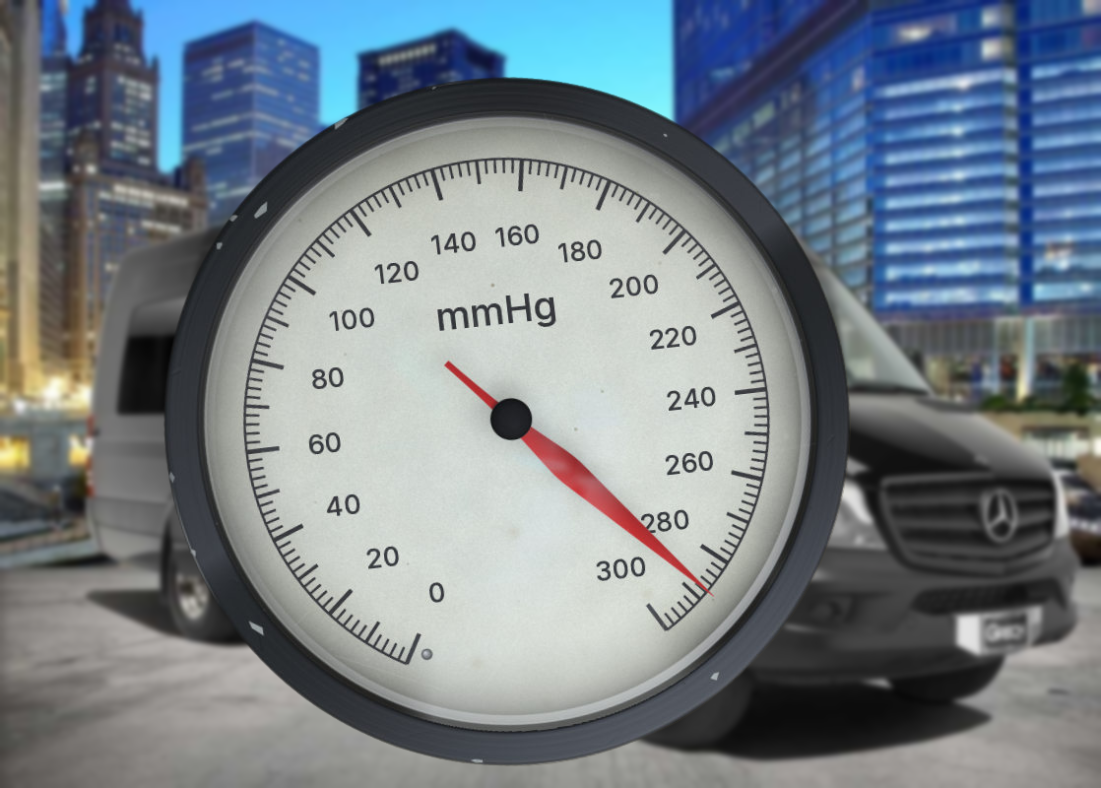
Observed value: 288; mmHg
